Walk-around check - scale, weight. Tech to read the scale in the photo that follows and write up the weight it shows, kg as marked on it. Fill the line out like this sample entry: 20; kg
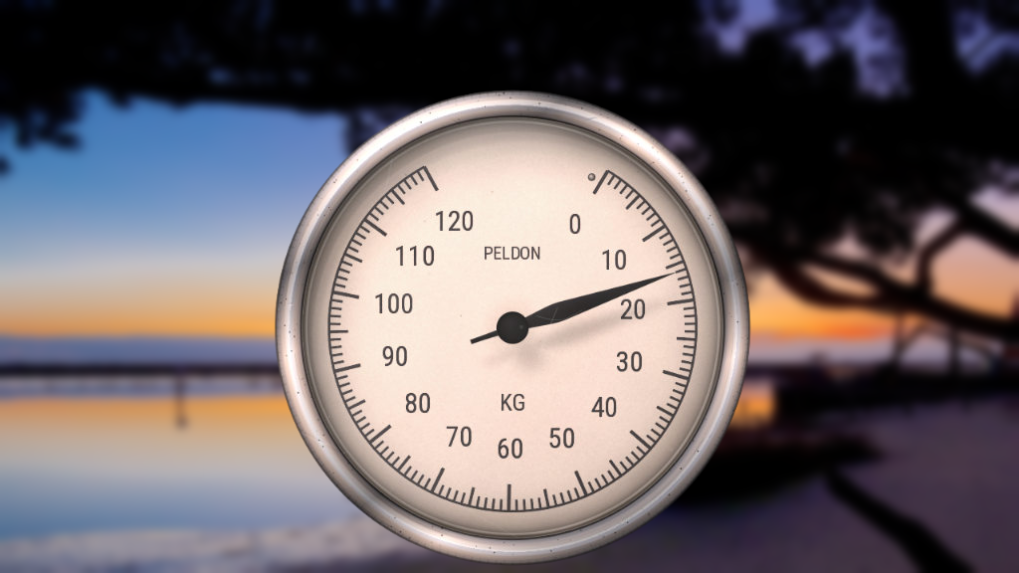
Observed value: 16; kg
